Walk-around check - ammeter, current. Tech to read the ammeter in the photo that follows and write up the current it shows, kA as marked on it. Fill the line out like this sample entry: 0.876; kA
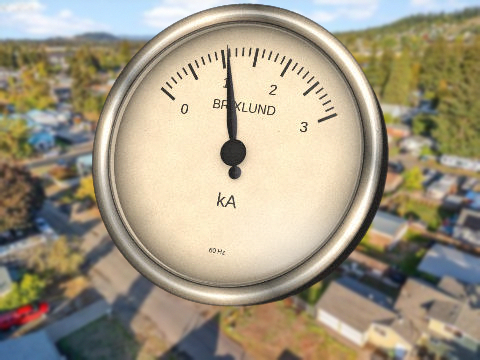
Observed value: 1.1; kA
